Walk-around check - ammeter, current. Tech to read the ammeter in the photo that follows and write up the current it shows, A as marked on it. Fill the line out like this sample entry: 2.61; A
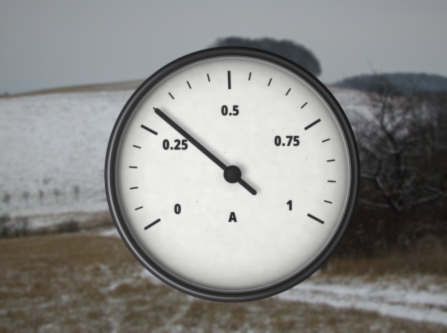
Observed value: 0.3; A
